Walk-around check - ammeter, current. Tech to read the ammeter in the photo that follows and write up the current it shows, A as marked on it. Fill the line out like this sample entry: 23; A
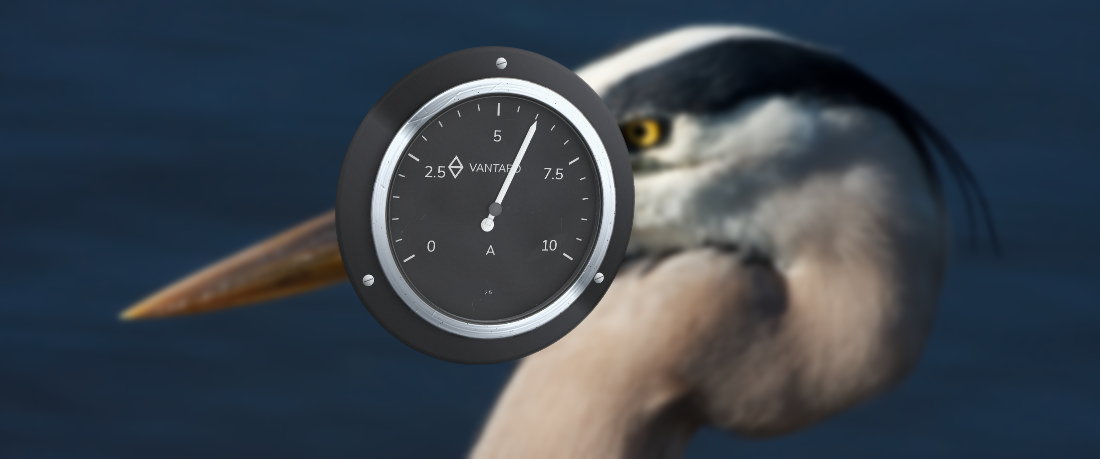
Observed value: 6; A
